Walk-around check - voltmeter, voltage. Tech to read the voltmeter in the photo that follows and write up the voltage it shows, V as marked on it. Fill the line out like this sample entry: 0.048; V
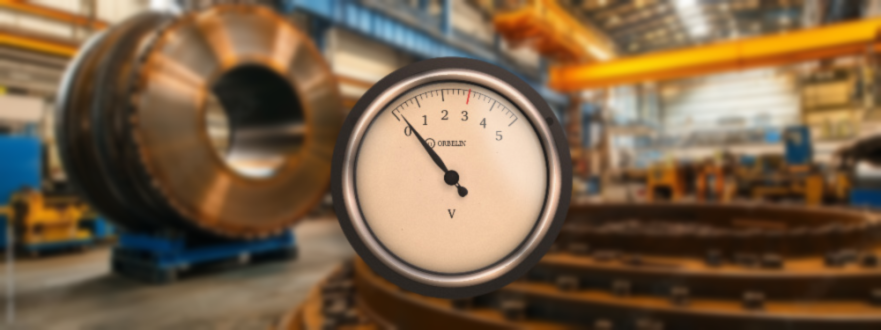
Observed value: 0.2; V
